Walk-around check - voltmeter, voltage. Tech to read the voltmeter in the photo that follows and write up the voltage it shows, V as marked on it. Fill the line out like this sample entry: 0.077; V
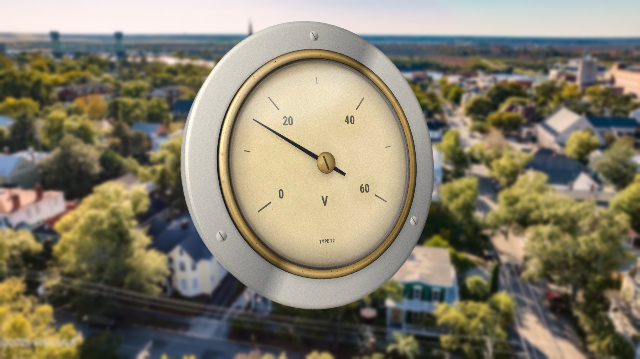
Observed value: 15; V
